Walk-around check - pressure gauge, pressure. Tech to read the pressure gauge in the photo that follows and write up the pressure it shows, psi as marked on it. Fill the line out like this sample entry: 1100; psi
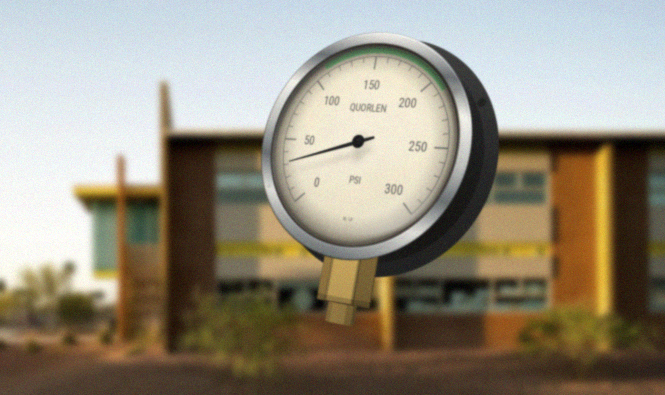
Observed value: 30; psi
